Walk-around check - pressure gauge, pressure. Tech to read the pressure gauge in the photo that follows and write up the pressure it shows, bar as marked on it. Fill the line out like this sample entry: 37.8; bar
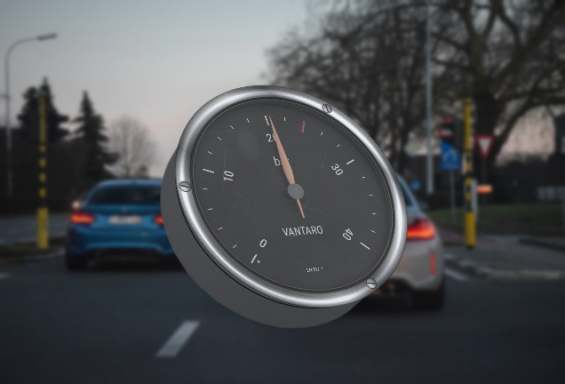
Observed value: 20; bar
